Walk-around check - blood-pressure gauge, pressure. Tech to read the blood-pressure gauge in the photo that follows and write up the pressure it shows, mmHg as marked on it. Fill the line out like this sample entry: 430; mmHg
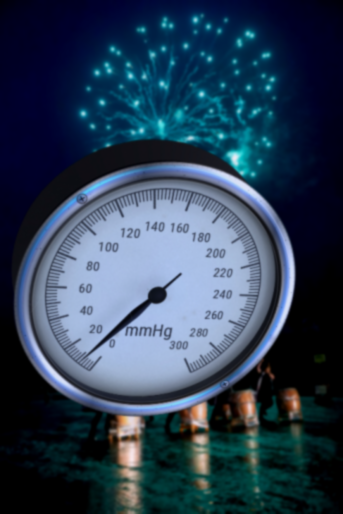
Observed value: 10; mmHg
